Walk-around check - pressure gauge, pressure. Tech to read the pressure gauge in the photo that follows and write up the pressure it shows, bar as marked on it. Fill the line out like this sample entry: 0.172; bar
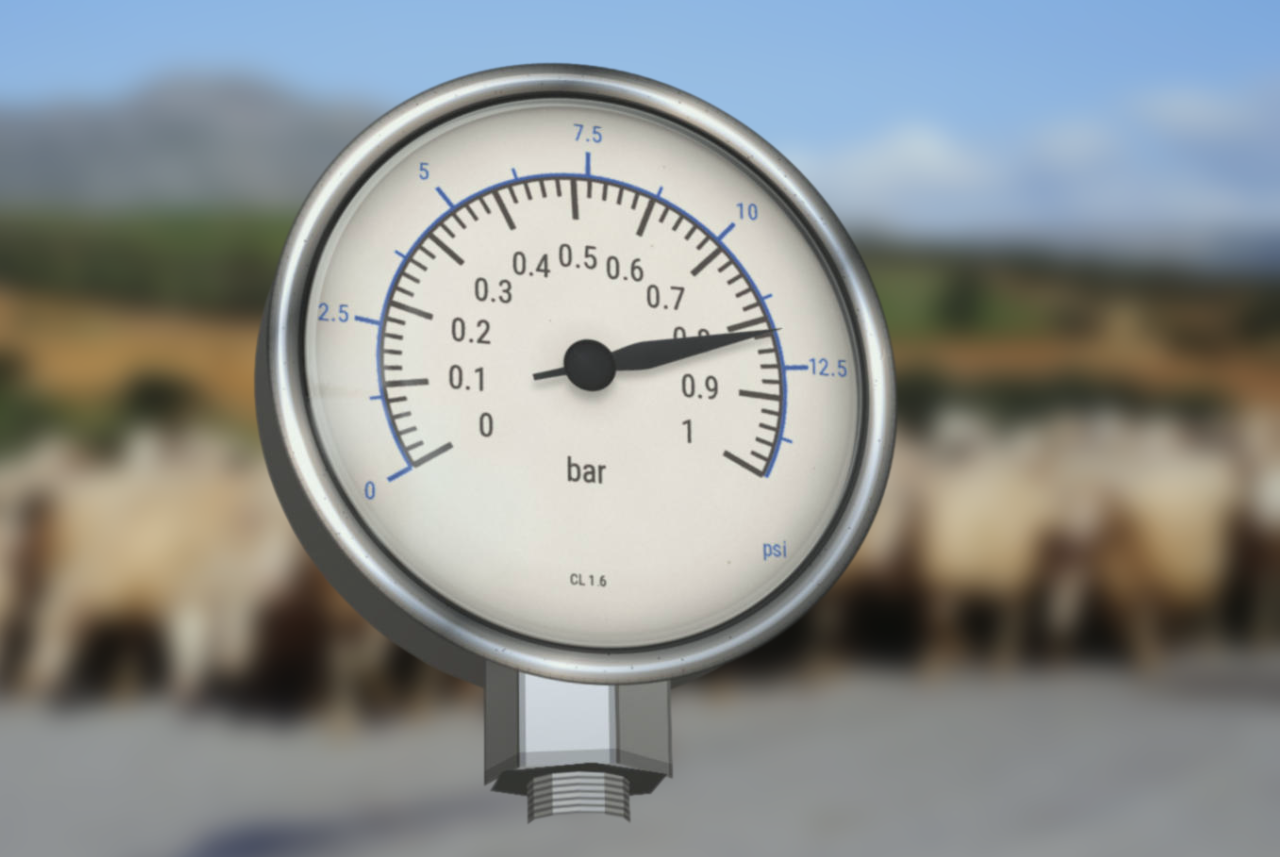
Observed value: 0.82; bar
